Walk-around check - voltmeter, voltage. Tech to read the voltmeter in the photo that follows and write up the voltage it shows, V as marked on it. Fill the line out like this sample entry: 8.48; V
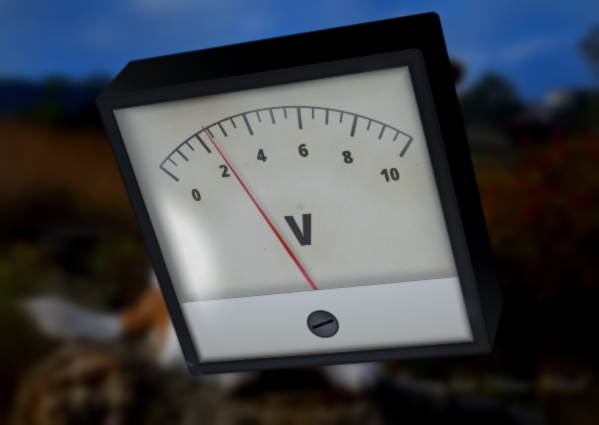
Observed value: 2.5; V
